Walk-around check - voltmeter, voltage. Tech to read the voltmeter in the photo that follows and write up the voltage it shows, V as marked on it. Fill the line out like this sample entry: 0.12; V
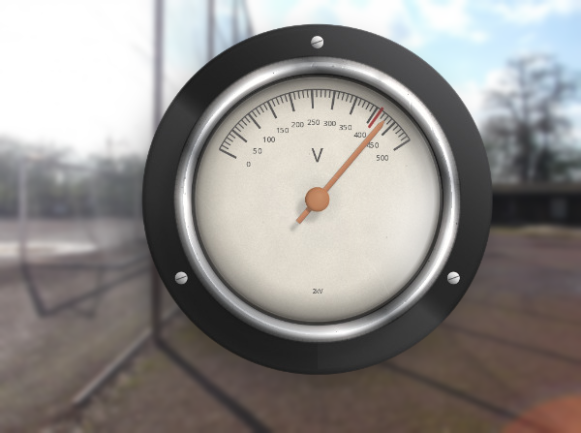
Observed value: 430; V
